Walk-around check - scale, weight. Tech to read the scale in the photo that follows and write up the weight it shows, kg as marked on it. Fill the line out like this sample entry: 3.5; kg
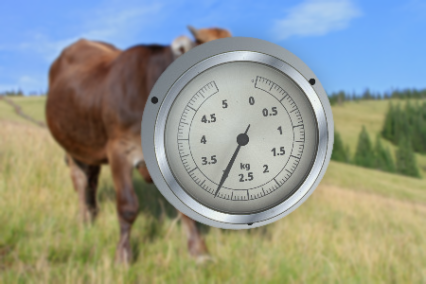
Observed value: 3; kg
